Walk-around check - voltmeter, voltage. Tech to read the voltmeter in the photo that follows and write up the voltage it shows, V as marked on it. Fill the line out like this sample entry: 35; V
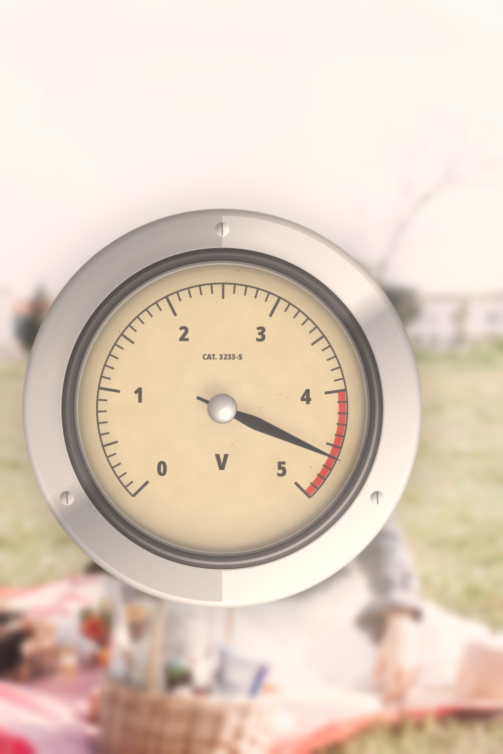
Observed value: 4.6; V
